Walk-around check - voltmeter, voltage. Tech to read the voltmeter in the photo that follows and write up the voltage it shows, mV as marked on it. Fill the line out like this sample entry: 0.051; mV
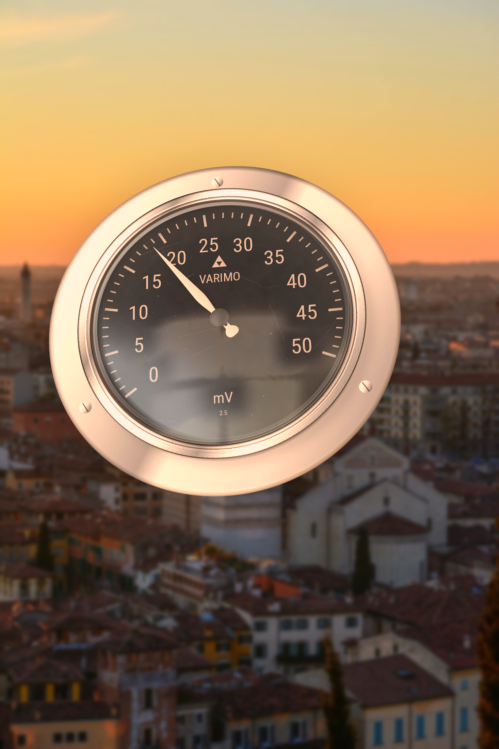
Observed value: 18.5; mV
